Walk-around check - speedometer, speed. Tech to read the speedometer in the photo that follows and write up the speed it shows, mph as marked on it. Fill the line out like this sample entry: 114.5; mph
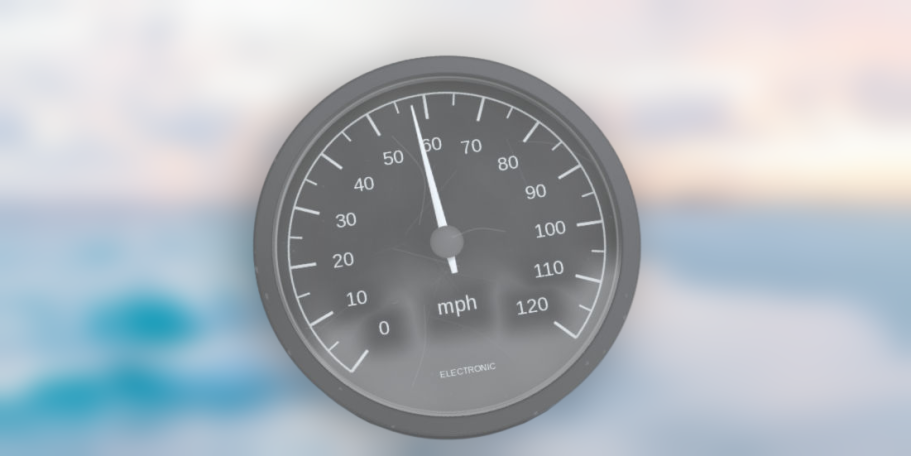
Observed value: 57.5; mph
